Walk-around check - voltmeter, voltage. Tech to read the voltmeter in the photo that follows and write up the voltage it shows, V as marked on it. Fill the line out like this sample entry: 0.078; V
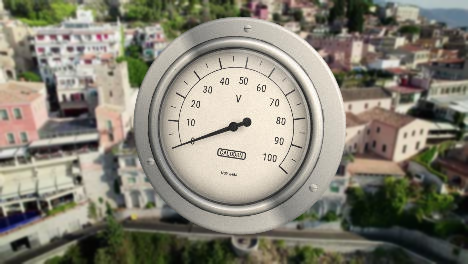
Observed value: 0; V
